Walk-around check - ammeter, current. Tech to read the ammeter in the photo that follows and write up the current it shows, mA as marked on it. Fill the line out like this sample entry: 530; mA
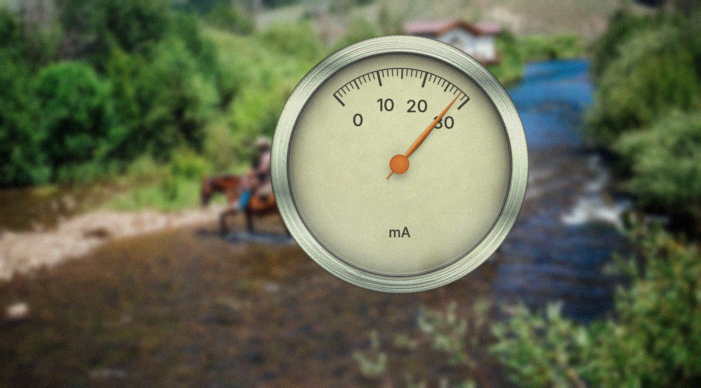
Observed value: 28; mA
